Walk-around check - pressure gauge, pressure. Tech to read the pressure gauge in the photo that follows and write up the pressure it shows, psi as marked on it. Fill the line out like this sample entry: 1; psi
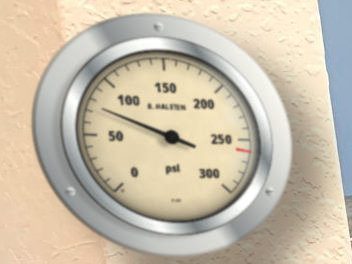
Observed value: 75; psi
